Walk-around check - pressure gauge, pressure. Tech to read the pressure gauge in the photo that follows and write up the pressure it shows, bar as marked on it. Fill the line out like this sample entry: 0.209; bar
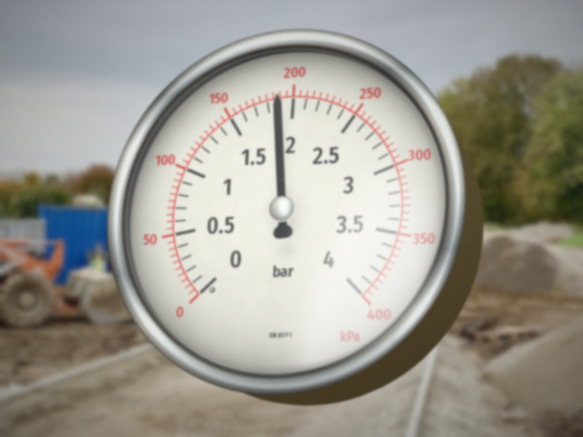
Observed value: 1.9; bar
